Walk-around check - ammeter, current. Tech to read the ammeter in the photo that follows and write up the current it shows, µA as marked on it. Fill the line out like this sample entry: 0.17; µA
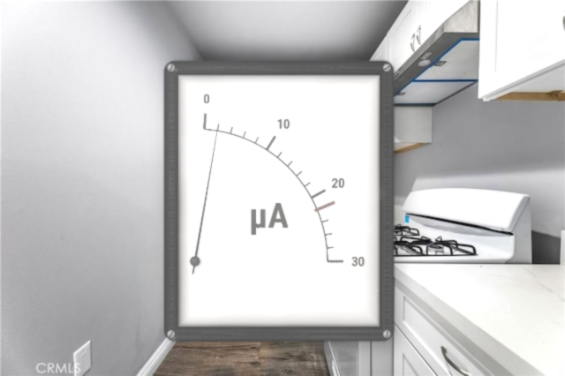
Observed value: 2; µA
